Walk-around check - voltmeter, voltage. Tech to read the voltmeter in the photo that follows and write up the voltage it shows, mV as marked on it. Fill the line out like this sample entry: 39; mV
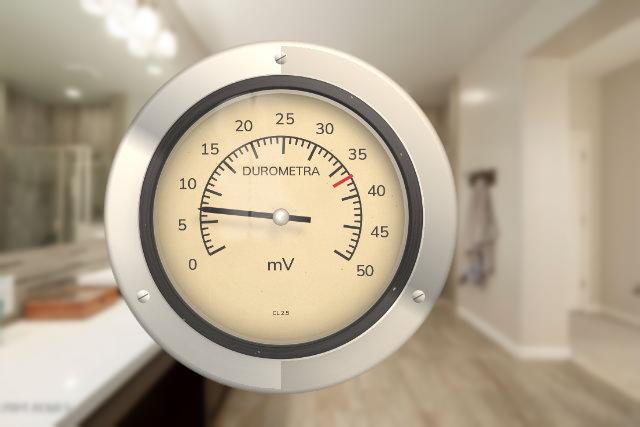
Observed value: 7; mV
